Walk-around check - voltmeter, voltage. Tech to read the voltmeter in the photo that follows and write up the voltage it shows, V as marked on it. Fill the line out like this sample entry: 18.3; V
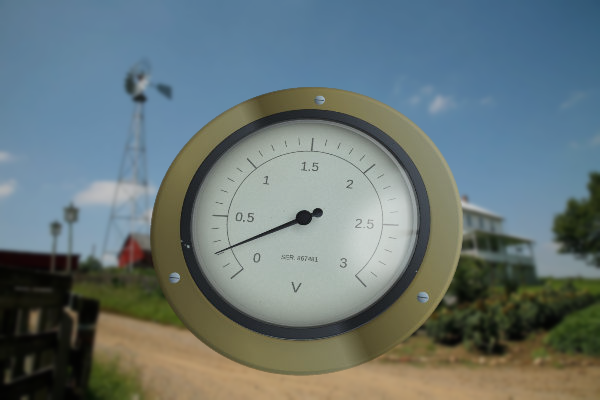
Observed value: 0.2; V
